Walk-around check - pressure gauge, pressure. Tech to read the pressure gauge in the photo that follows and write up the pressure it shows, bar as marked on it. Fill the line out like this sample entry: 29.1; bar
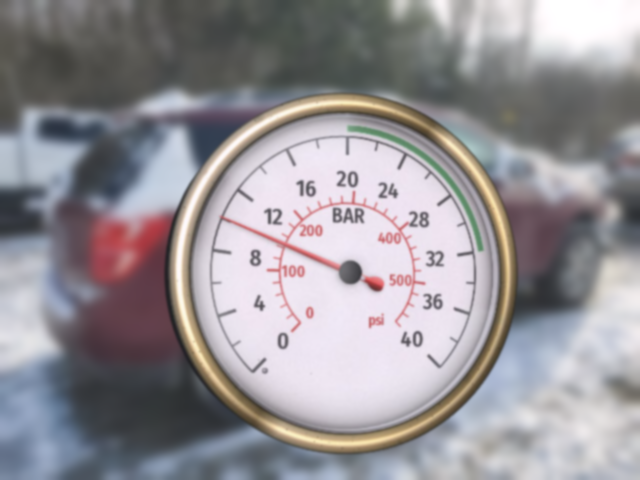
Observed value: 10; bar
